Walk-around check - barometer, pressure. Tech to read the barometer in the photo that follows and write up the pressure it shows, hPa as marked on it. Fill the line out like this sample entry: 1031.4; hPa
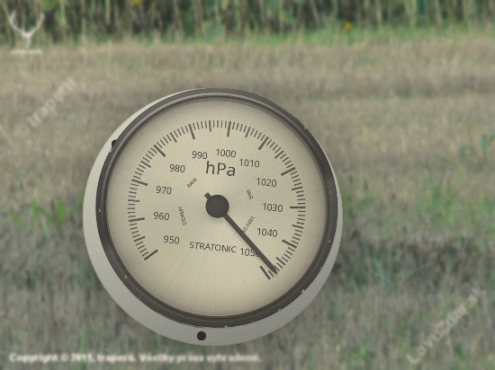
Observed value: 1048; hPa
